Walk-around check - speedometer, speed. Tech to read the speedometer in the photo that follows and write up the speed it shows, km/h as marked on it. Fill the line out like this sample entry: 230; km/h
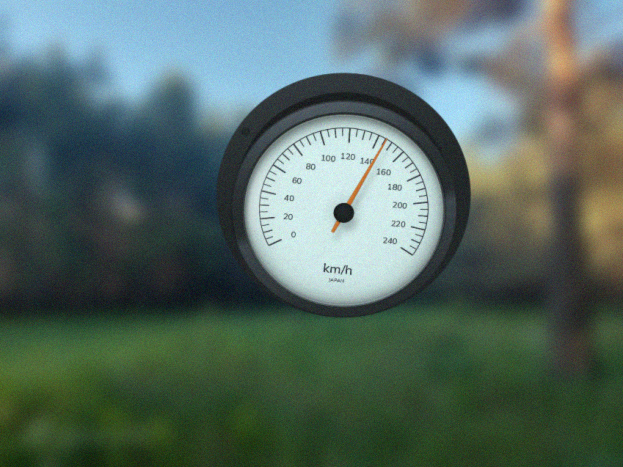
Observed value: 145; km/h
